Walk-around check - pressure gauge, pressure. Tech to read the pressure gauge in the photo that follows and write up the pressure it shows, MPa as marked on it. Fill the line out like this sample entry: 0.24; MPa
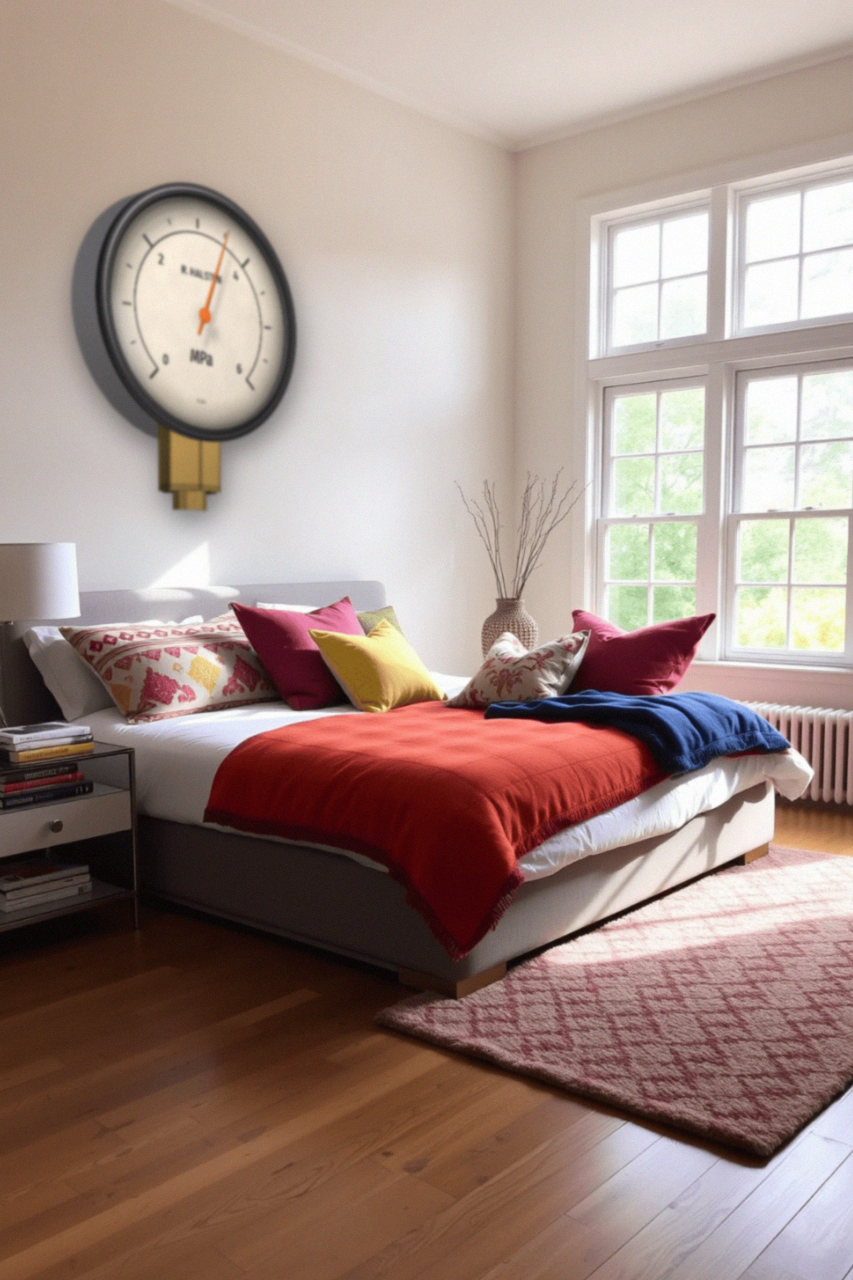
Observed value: 3.5; MPa
